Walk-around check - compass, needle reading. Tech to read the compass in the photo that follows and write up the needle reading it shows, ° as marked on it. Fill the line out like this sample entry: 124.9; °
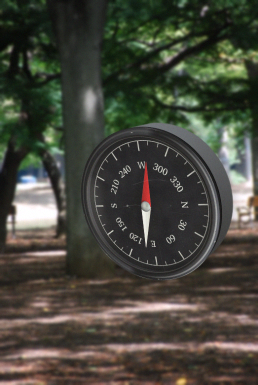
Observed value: 280; °
